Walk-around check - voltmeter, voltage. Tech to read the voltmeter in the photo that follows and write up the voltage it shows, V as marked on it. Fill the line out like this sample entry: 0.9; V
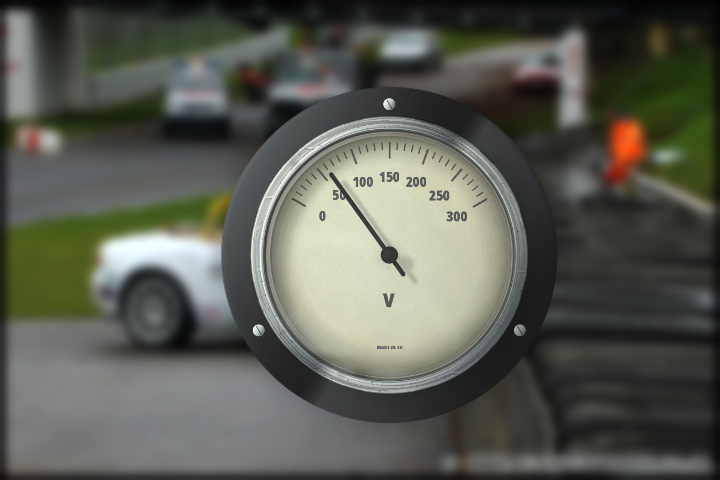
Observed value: 60; V
